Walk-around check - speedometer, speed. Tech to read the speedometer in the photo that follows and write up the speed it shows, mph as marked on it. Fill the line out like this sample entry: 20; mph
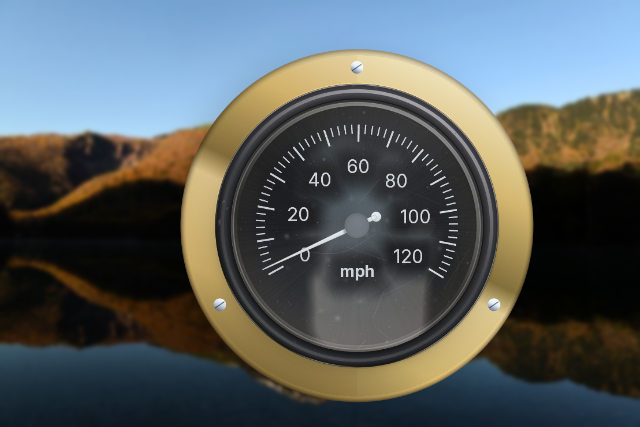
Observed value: 2; mph
